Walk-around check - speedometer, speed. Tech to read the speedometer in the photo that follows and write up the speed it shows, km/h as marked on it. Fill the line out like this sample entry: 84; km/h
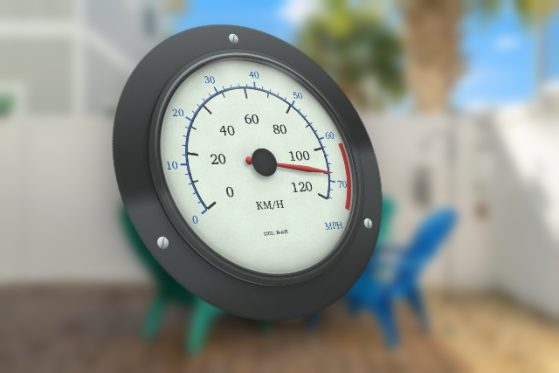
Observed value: 110; km/h
